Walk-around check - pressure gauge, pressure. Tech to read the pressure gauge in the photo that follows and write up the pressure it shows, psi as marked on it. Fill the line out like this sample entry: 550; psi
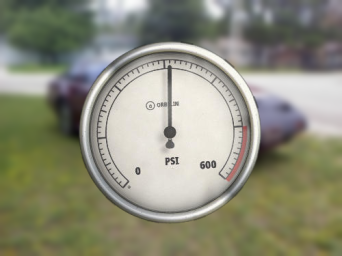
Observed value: 310; psi
